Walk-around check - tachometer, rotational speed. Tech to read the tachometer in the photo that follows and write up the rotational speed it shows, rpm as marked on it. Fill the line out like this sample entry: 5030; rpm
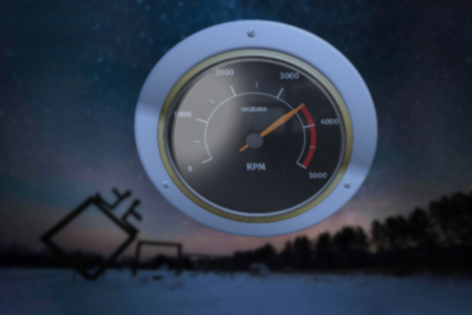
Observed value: 3500; rpm
